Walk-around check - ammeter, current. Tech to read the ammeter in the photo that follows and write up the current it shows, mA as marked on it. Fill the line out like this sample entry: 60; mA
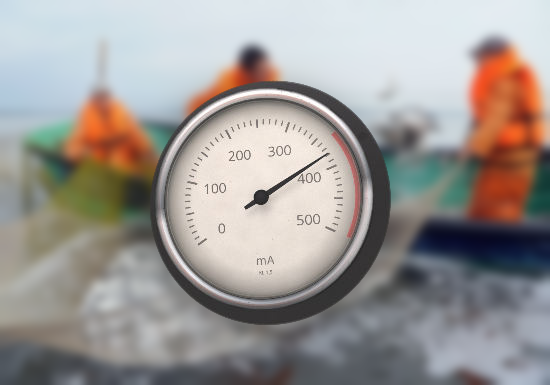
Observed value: 380; mA
